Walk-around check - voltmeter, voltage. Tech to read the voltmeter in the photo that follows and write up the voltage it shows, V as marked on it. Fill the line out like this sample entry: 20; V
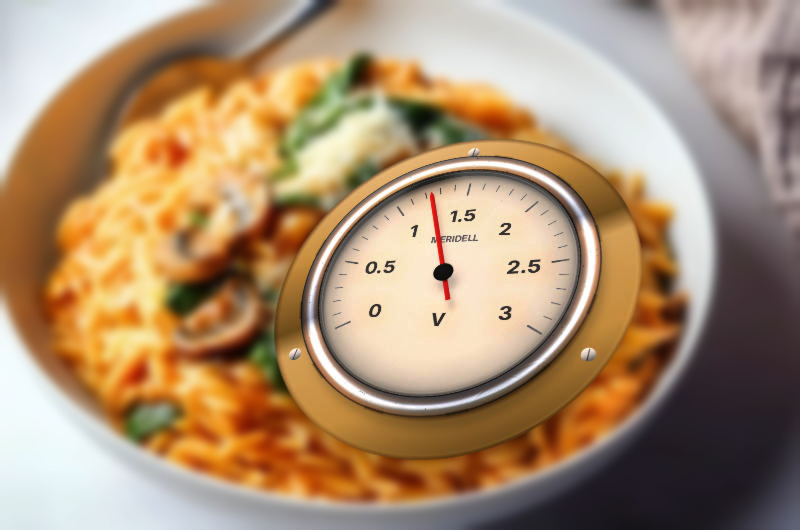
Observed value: 1.25; V
